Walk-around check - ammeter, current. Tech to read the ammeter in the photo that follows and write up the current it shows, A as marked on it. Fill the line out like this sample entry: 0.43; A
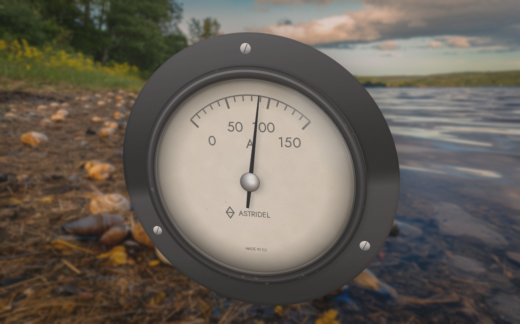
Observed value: 90; A
